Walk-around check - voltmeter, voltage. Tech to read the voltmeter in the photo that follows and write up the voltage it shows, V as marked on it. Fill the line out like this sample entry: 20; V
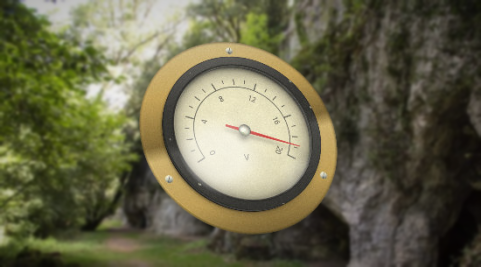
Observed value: 19; V
